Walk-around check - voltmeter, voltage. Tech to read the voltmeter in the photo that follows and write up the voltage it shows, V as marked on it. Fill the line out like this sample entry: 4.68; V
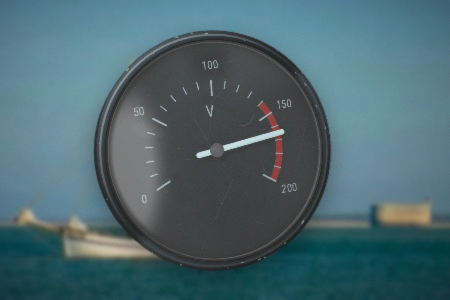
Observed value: 165; V
